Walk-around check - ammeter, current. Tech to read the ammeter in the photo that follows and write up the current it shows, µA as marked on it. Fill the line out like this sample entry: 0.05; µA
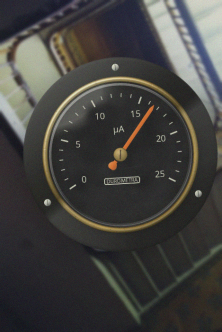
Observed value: 16.5; µA
